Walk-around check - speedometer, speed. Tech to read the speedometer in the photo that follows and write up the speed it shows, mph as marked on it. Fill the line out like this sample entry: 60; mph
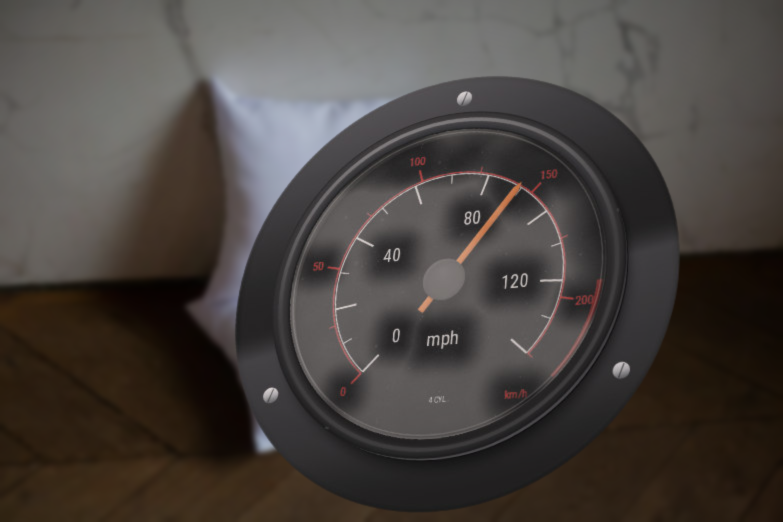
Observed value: 90; mph
